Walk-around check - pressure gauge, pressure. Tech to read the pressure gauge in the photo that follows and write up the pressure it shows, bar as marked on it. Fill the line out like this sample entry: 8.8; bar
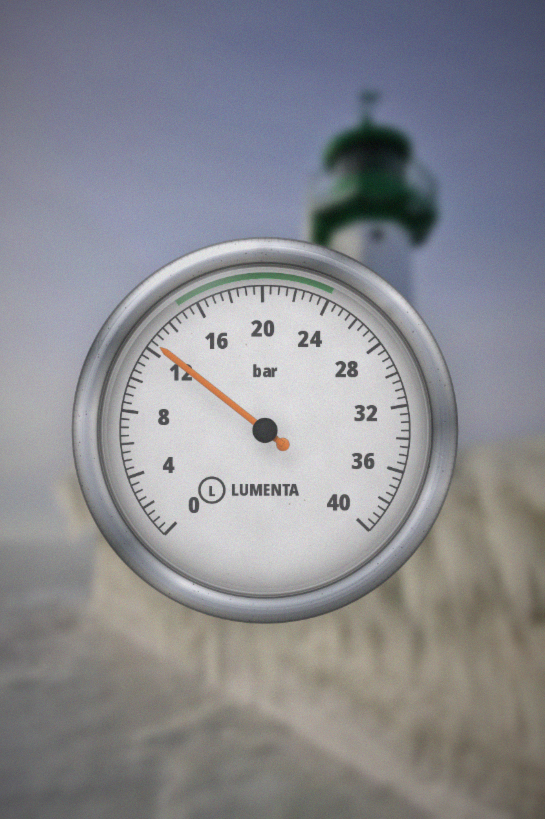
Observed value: 12.5; bar
